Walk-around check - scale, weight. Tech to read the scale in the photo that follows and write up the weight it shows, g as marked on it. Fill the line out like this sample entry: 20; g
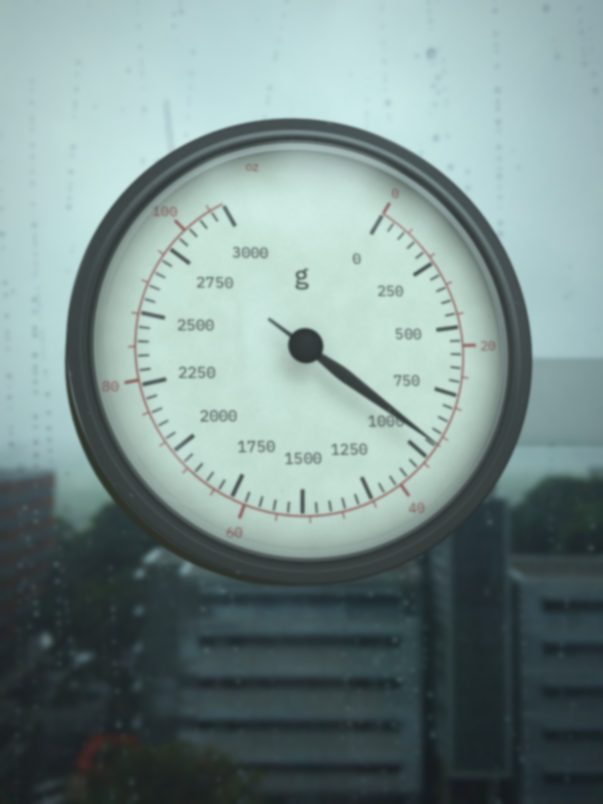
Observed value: 950; g
